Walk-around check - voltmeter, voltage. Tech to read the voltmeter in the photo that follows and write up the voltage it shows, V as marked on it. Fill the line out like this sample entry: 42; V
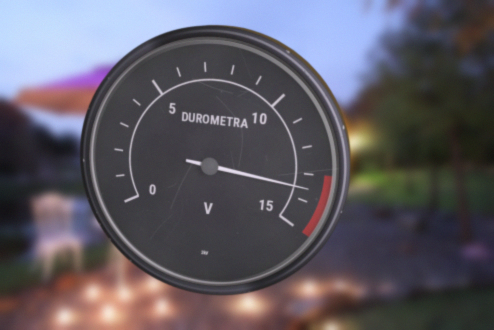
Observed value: 13.5; V
